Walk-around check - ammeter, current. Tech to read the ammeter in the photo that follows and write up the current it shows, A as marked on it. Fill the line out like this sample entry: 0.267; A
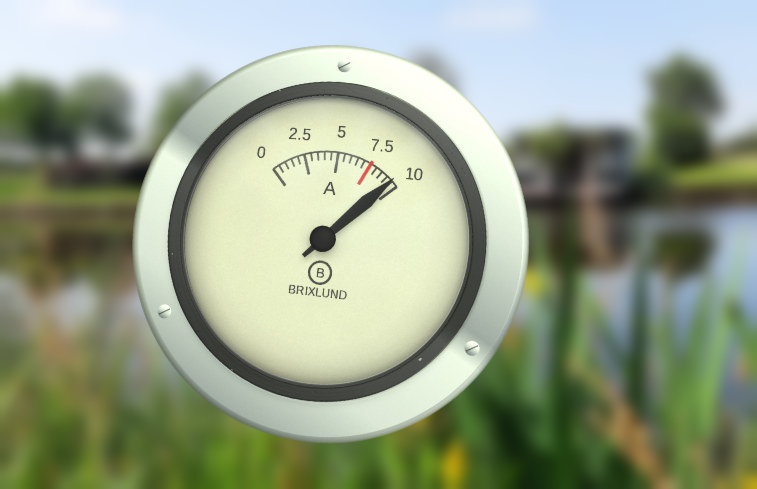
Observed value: 9.5; A
